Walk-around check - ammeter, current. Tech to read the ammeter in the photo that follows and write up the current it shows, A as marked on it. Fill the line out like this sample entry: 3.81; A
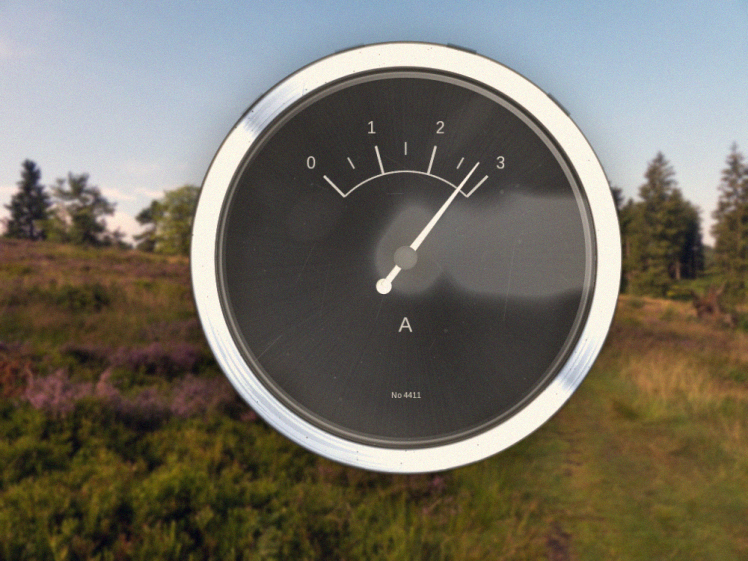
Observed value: 2.75; A
